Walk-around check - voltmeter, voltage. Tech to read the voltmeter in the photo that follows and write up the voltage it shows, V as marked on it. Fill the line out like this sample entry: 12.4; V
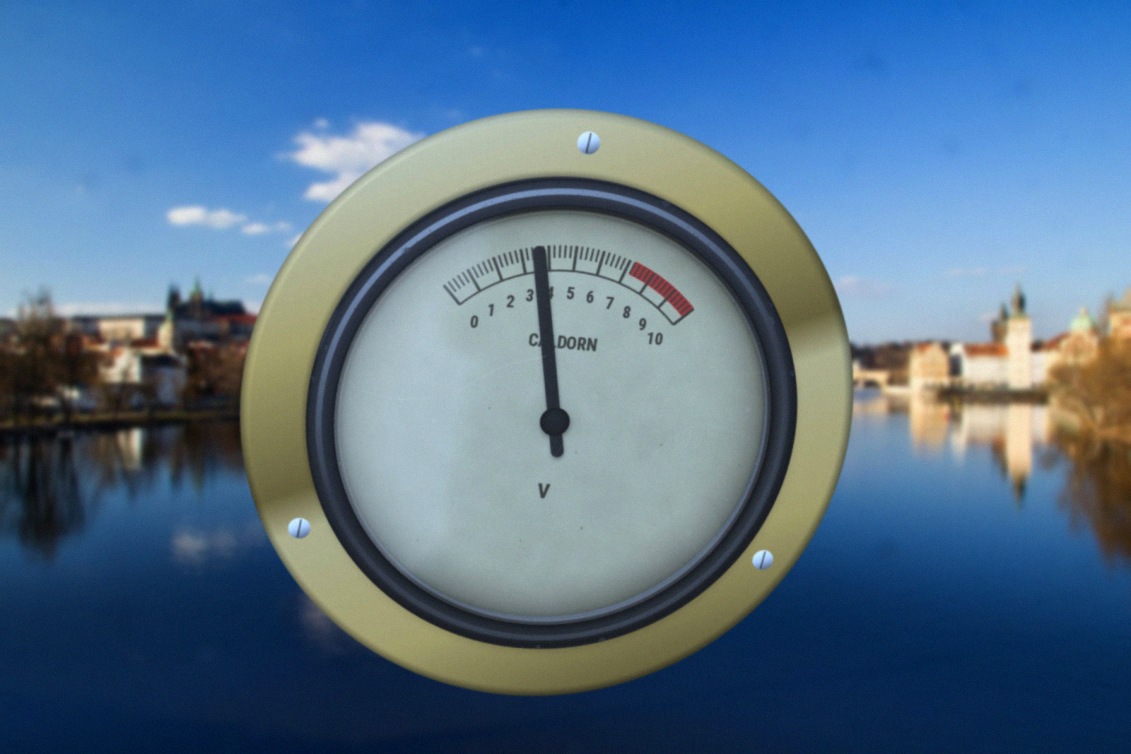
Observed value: 3.6; V
